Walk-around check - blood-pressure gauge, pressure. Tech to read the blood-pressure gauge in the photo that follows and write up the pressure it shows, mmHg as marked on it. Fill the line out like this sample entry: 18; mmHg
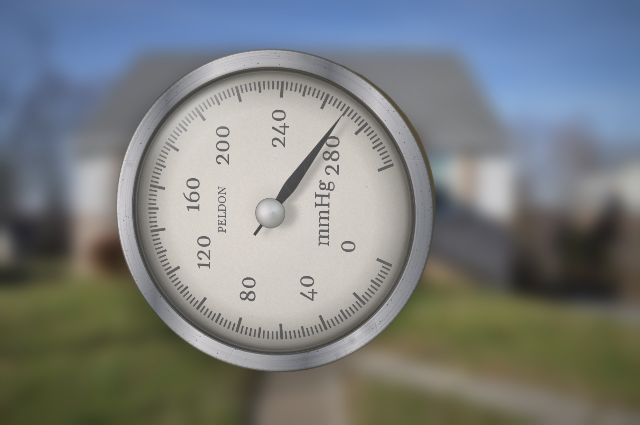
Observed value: 270; mmHg
